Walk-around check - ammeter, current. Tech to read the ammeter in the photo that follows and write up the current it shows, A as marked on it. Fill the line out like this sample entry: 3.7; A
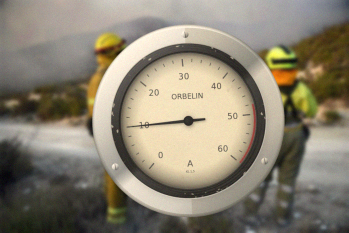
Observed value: 10; A
